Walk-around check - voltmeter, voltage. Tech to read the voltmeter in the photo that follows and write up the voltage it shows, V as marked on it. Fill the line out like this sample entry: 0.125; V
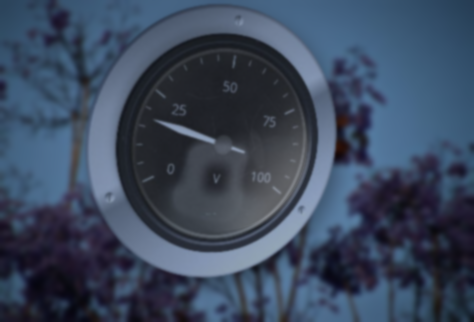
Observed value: 17.5; V
